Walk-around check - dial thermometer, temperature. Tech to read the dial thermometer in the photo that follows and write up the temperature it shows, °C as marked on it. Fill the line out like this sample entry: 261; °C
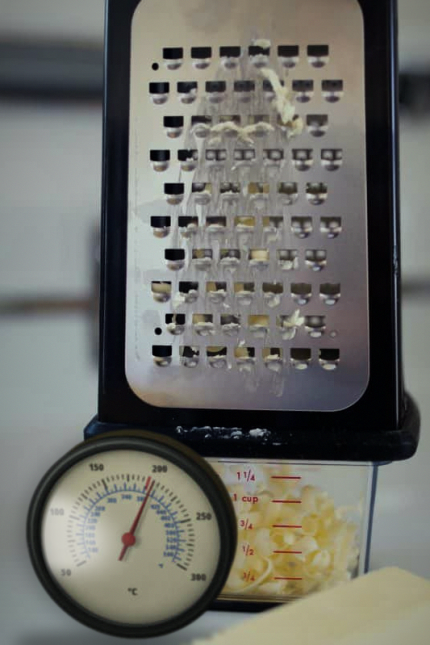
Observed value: 200; °C
